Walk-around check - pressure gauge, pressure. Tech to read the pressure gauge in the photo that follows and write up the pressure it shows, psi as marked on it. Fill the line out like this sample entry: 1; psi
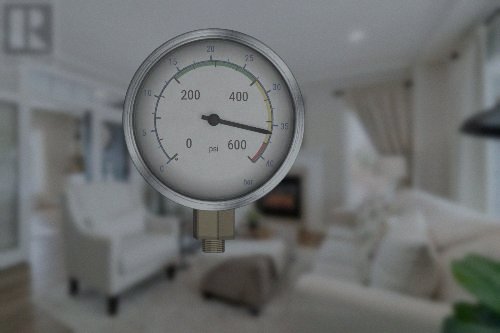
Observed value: 525; psi
